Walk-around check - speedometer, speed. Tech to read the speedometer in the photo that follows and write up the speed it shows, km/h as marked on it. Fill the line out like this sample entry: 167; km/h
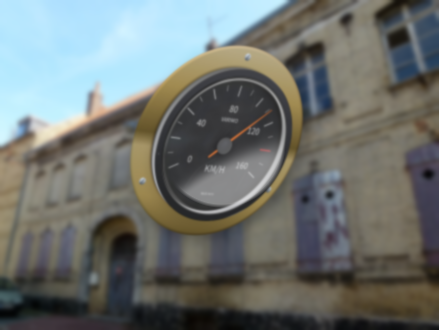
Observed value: 110; km/h
